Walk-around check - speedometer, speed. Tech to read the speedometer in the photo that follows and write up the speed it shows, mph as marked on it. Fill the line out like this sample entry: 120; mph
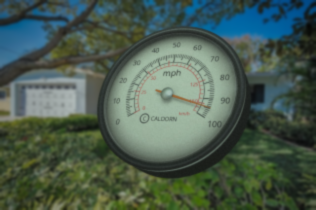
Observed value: 95; mph
